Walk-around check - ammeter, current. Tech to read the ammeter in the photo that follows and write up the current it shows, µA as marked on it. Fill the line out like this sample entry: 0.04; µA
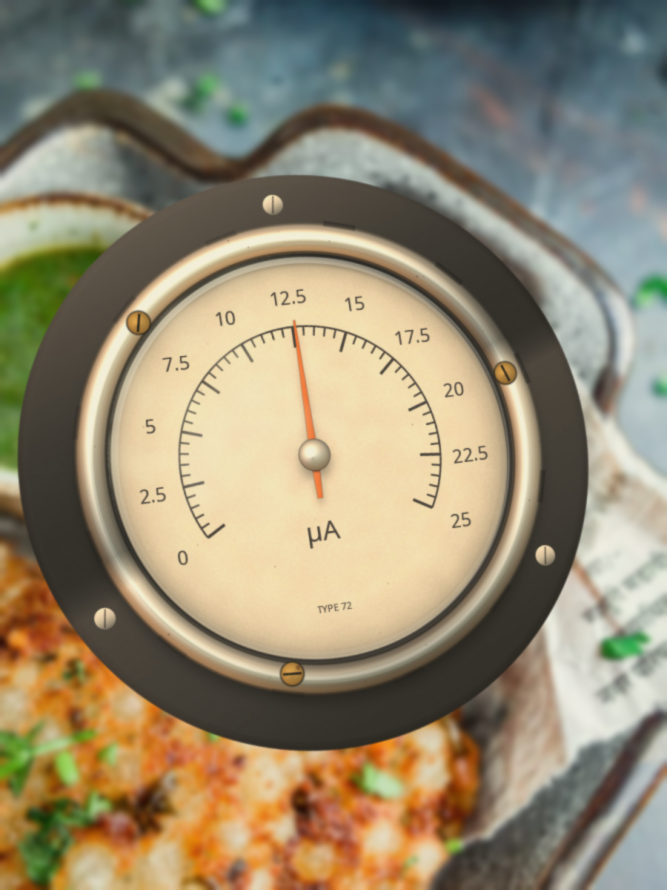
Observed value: 12.5; µA
